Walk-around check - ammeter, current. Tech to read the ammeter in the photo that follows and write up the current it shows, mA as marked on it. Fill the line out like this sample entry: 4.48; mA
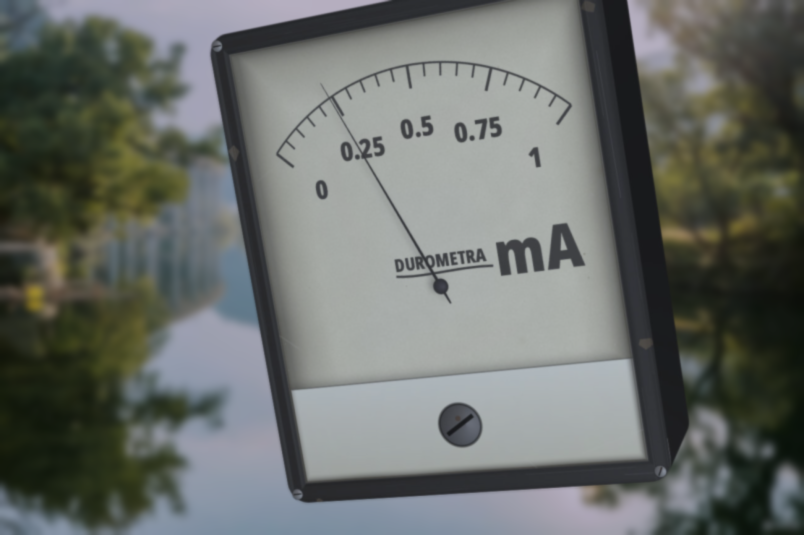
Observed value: 0.25; mA
